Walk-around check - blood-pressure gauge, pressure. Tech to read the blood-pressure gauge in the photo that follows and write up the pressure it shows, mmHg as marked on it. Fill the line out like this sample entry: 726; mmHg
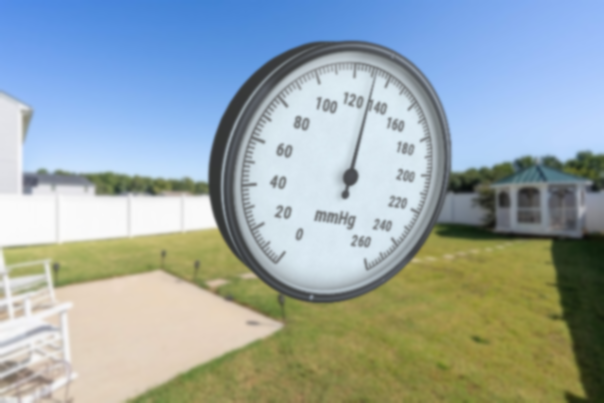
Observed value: 130; mmHg
